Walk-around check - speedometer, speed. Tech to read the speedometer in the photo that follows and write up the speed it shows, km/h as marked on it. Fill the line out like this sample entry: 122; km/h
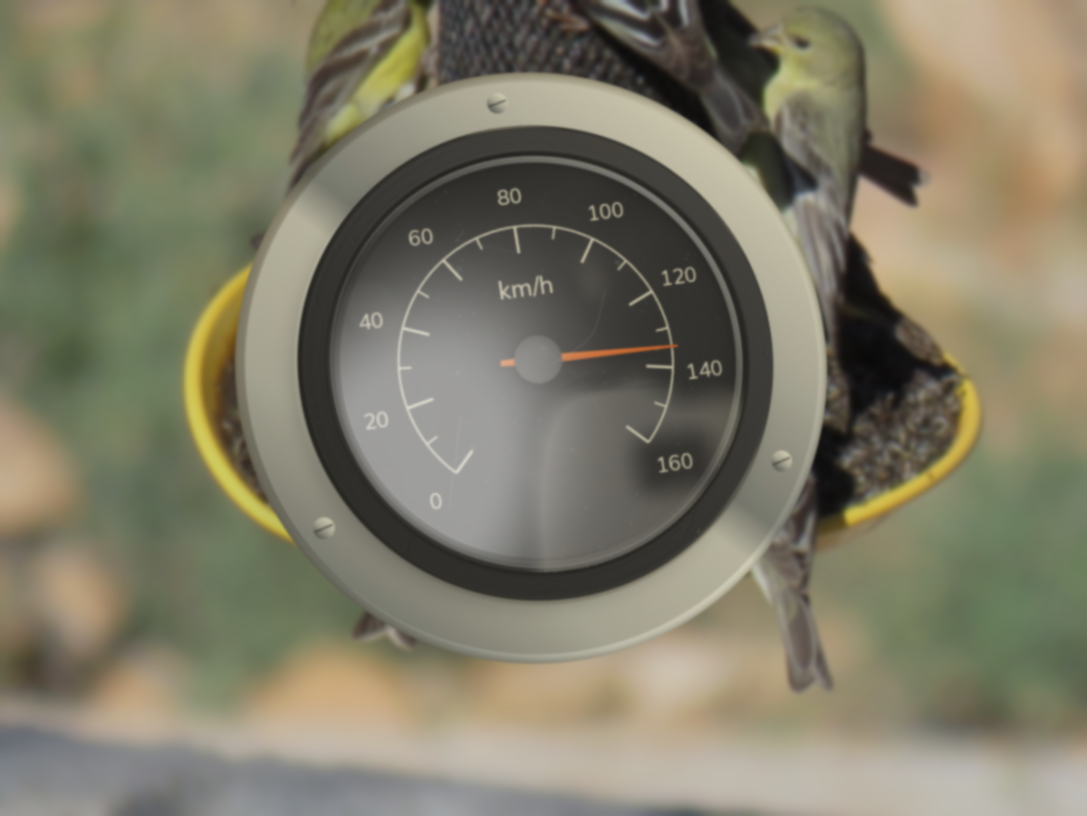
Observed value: 135; km/h
